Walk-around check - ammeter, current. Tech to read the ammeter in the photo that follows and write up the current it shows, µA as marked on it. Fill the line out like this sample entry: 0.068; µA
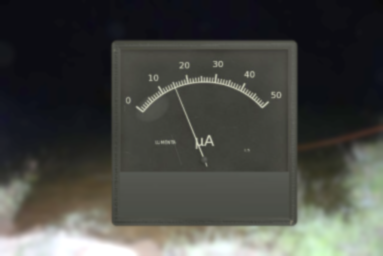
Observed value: 15; µA
